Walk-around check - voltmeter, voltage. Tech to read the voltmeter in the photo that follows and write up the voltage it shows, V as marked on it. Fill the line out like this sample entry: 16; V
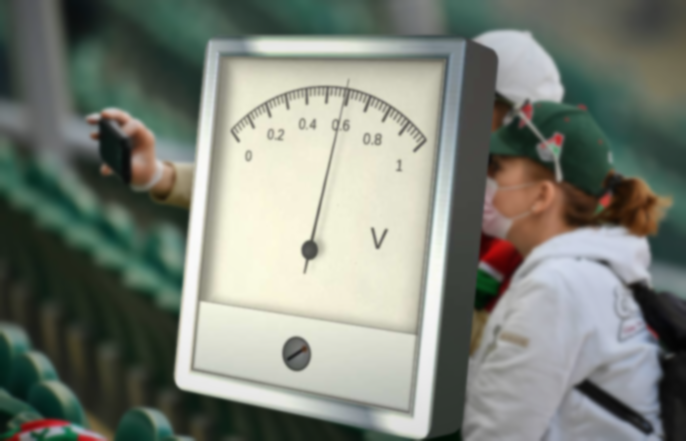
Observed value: 0.6; V
